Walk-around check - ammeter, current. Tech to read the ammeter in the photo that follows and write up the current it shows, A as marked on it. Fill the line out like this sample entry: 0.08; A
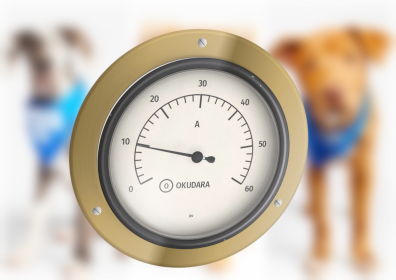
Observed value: 10; A
